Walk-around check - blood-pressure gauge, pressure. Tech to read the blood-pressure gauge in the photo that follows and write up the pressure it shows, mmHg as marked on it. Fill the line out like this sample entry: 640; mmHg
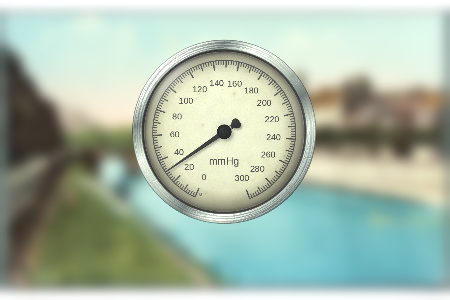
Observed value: 30; mmHg
